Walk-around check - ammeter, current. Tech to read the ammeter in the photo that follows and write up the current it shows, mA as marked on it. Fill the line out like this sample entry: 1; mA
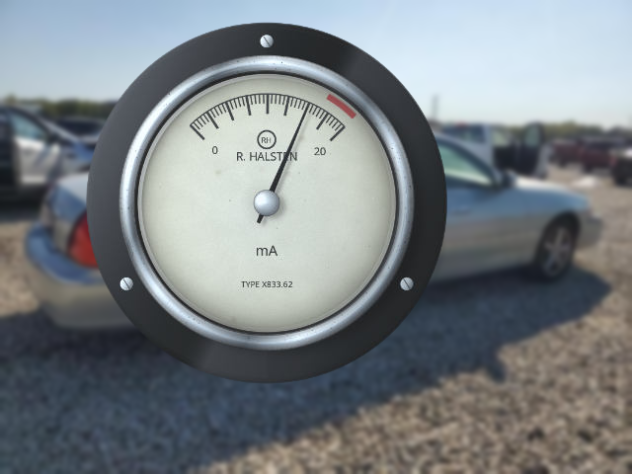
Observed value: 15; mA
